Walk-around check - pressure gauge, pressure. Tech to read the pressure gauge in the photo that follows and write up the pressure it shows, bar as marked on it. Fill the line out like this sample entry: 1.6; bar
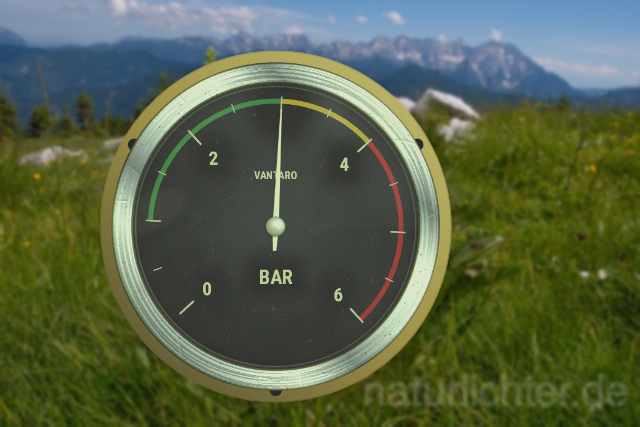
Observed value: 3; bar
